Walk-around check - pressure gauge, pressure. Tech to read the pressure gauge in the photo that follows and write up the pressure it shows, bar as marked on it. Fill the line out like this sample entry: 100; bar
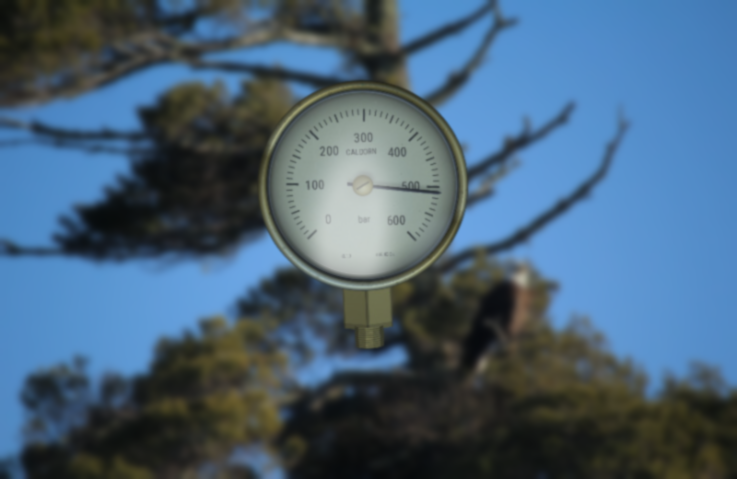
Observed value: 510; bar
